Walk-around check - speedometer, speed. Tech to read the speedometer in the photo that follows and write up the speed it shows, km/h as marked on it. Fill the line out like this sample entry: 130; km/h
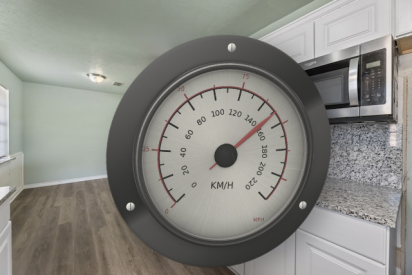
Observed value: 150; km/h
